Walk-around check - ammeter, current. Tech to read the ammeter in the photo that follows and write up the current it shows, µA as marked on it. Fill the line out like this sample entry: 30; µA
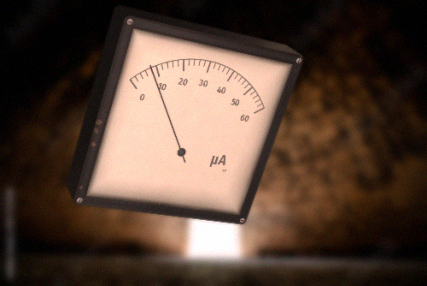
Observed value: 8; µA
